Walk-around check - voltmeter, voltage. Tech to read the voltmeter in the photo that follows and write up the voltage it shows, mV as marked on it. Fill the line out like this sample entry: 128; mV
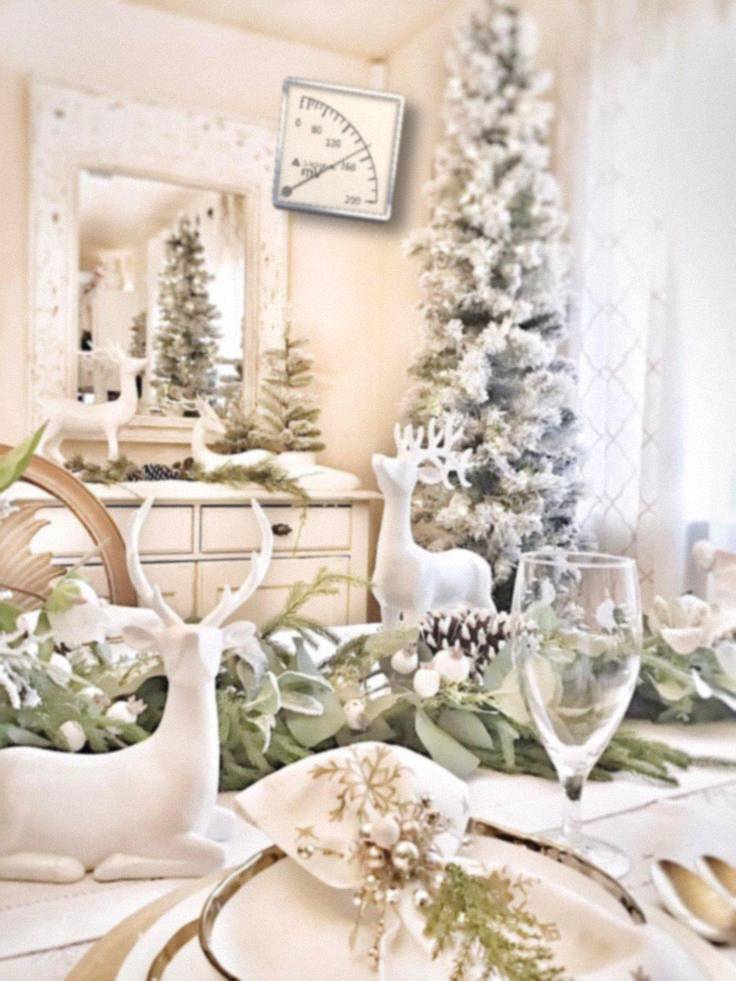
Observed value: 150; mV
